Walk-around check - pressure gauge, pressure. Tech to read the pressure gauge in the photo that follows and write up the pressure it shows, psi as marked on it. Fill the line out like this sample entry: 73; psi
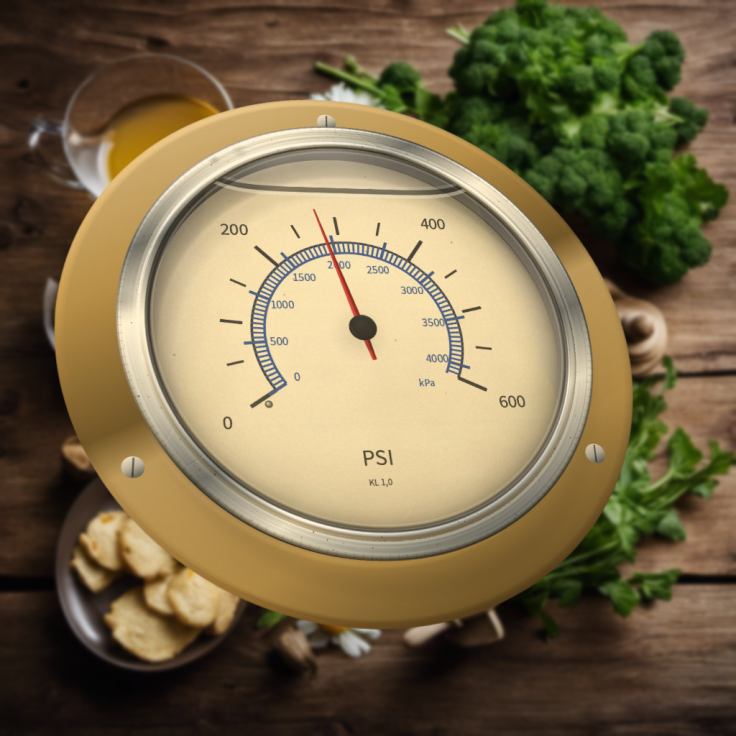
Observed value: 275; psi
